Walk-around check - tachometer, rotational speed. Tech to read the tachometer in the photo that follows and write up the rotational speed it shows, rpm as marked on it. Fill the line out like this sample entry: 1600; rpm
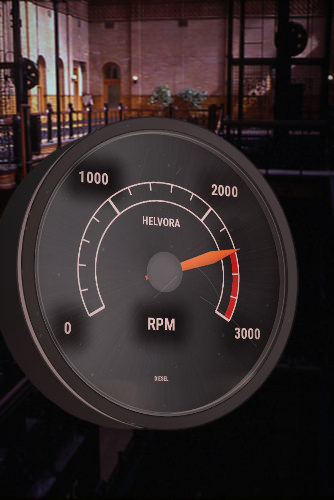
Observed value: 2400; rpm
